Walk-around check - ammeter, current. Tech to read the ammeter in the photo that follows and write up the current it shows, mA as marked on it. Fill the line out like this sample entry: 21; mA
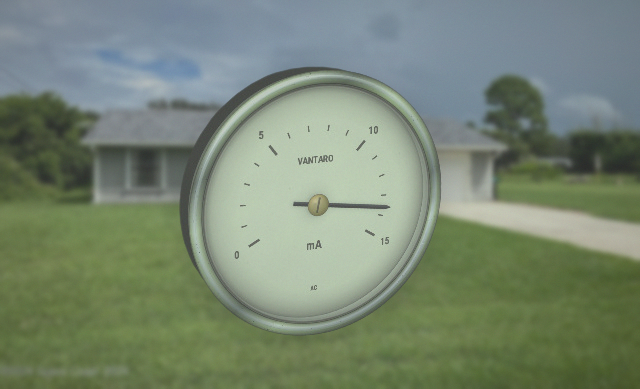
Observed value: 13.5; mA
